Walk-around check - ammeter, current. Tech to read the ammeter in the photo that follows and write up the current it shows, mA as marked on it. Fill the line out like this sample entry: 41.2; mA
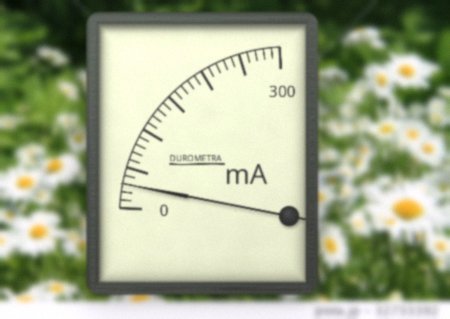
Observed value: 30; mA
